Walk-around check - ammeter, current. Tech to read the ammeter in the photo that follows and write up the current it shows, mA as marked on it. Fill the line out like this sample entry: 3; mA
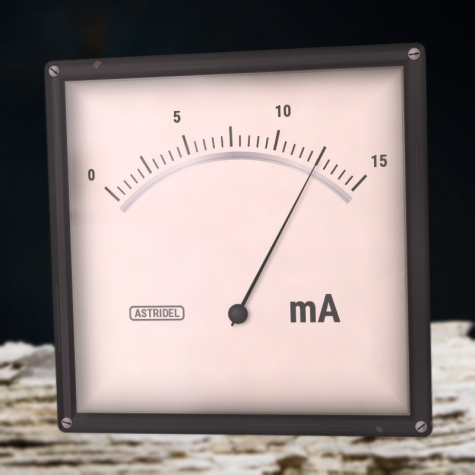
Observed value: 12.5; mA
